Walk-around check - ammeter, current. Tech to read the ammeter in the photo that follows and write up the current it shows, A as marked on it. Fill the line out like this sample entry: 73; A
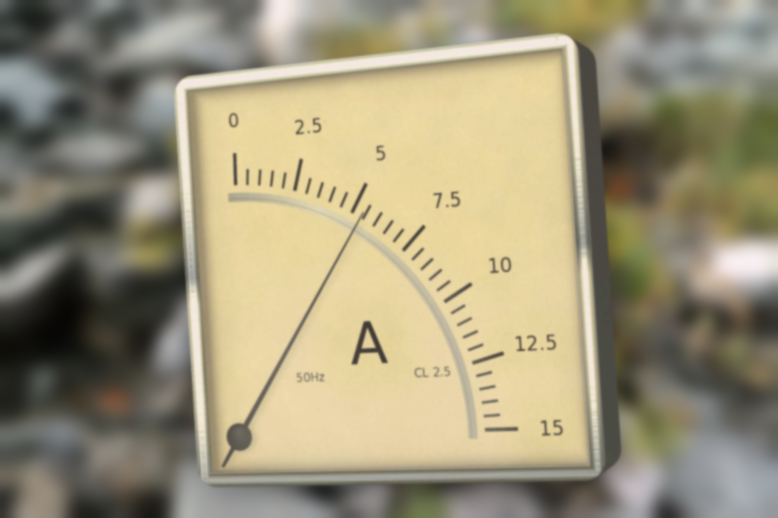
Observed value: 5.5; A
